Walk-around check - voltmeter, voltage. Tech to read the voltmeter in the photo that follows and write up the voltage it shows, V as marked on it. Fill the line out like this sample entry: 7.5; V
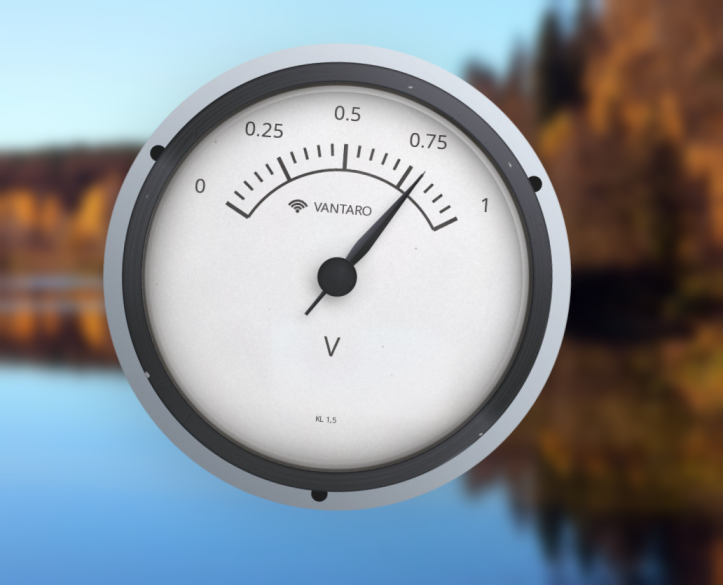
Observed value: 0.8; V
